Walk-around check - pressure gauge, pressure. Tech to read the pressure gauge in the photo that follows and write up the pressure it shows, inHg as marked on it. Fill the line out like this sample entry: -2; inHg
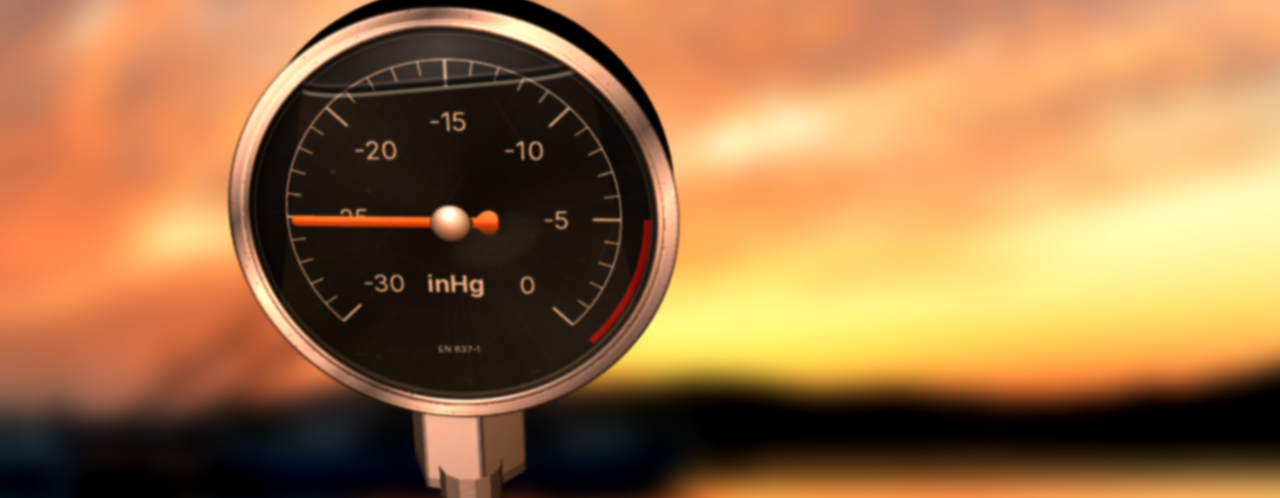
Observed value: -25; inHg
